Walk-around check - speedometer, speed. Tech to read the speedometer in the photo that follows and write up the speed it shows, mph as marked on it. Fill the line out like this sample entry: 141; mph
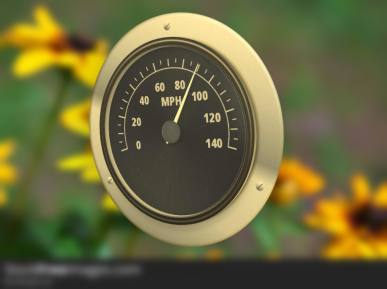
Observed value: 90; mph
